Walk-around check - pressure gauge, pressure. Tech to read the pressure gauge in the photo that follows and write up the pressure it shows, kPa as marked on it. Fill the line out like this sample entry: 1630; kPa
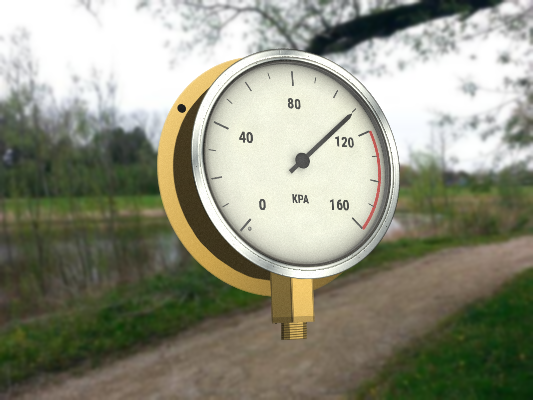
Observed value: 110; kPa
